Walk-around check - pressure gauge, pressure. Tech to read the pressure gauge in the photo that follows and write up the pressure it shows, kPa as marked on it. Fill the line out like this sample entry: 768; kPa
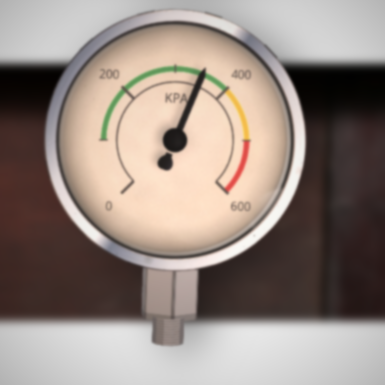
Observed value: 350; kPa
